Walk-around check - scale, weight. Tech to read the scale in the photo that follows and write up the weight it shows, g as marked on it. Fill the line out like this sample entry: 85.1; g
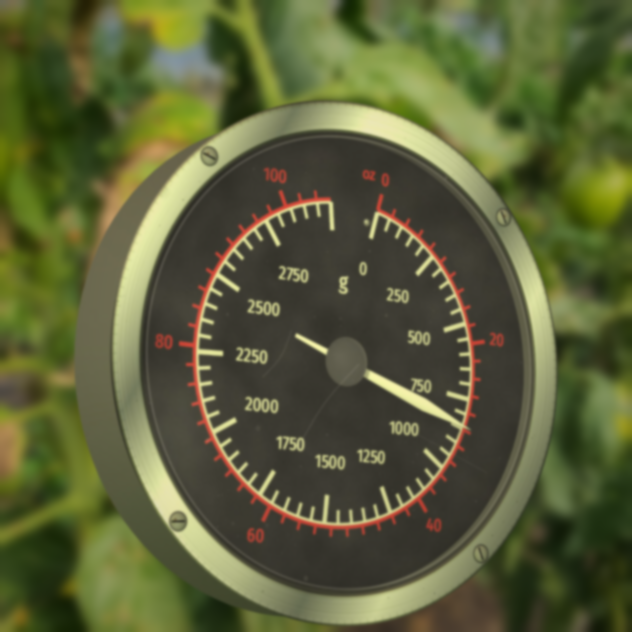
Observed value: 850; g
